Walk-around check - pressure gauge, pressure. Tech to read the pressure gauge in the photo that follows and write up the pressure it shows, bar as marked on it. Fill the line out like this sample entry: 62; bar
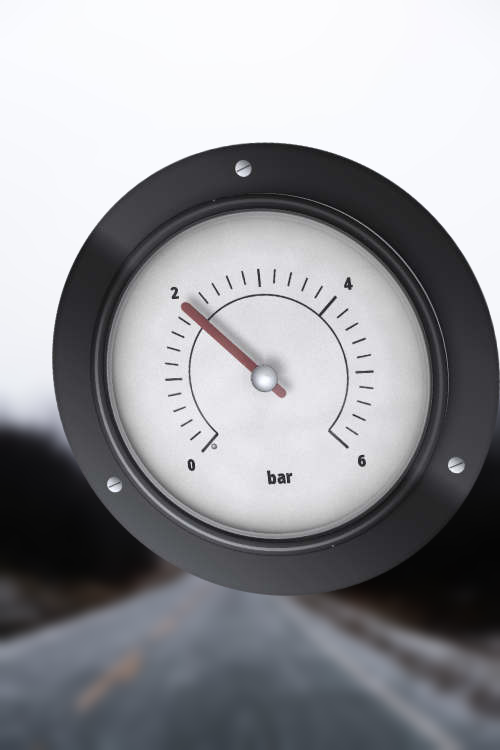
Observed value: 2; bar
